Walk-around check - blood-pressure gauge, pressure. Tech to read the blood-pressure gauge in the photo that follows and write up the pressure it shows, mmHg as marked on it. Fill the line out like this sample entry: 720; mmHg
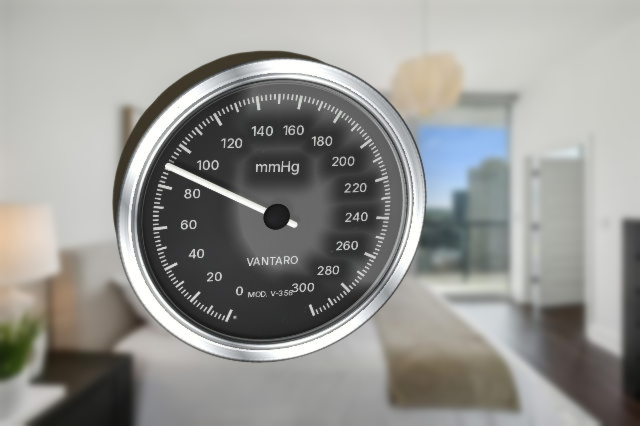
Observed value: 90; mmHg
